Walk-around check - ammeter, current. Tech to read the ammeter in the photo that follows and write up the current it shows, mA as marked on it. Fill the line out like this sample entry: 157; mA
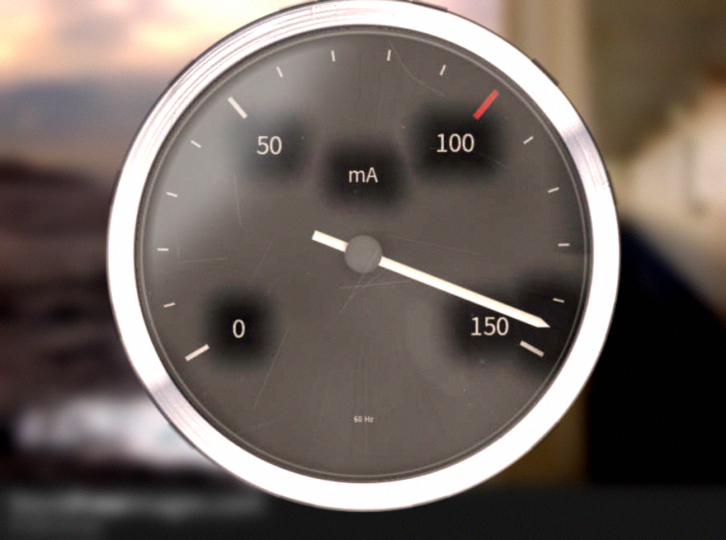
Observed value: 145; mA
